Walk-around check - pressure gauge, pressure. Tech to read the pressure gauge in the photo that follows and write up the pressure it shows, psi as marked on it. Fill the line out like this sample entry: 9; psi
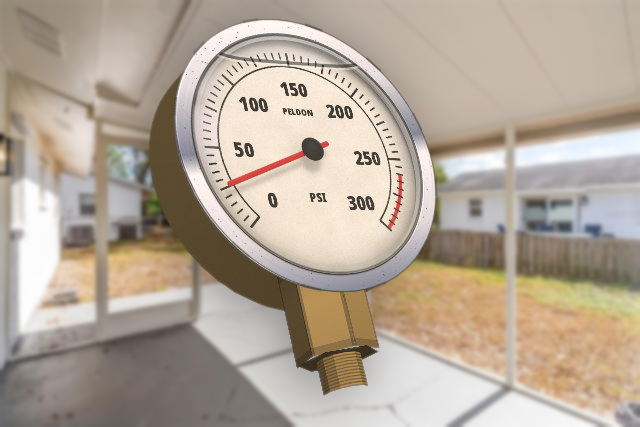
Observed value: 25; psi
